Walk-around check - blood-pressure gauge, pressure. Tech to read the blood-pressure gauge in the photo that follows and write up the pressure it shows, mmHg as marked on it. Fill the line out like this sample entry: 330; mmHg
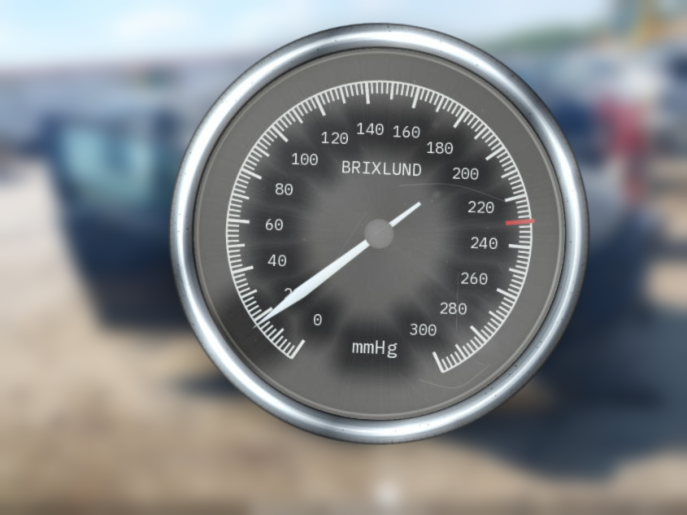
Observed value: 18; mmHg
